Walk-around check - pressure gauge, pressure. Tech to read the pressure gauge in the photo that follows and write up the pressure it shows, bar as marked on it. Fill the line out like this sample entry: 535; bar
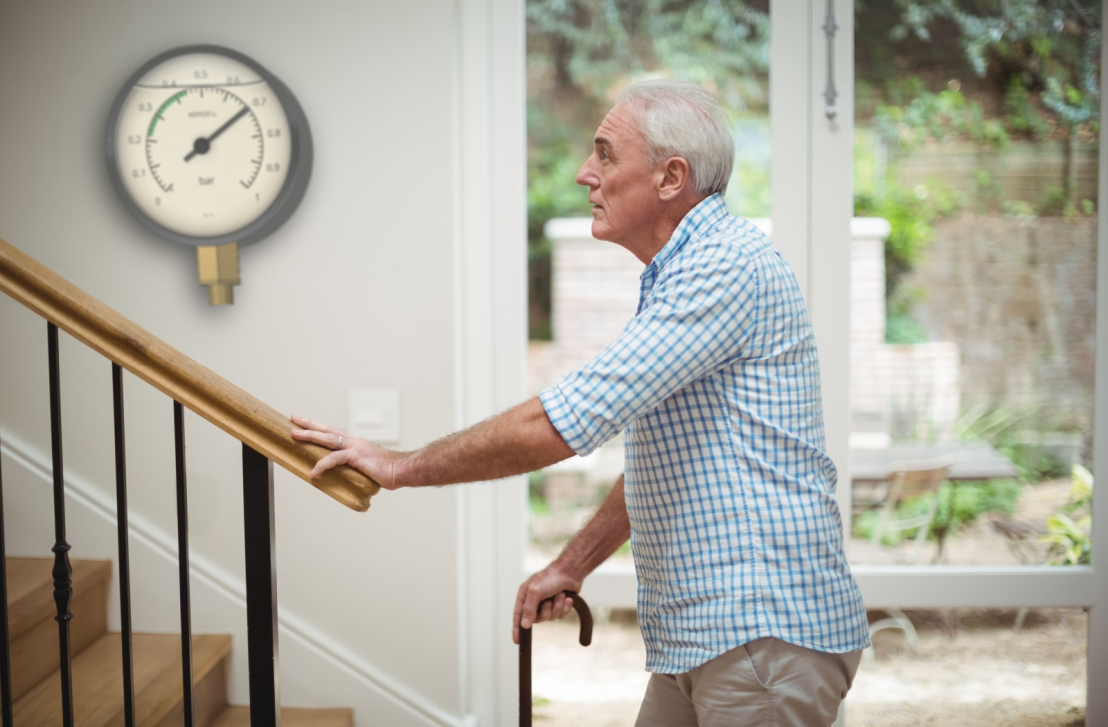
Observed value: 0.7; bar
